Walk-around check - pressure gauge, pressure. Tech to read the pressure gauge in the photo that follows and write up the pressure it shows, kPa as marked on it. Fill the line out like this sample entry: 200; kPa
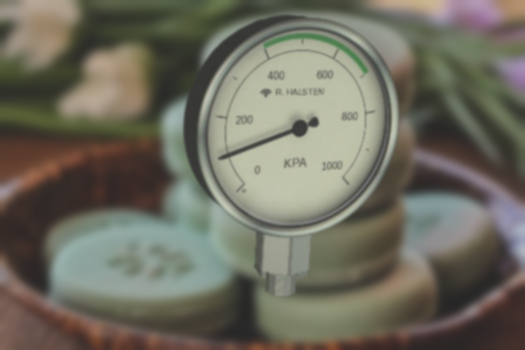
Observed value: 100; kPa
